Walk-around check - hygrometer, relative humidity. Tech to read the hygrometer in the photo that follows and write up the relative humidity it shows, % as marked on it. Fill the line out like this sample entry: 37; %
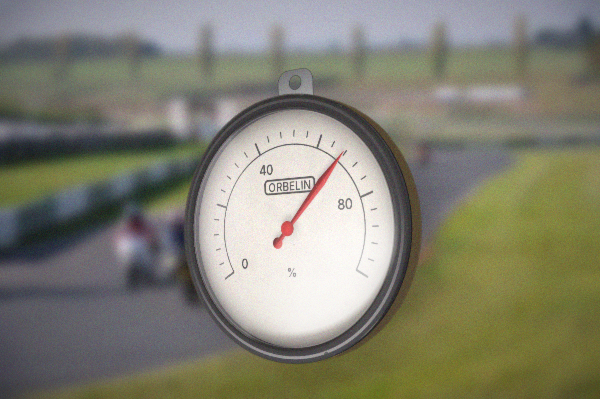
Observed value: 68; %
